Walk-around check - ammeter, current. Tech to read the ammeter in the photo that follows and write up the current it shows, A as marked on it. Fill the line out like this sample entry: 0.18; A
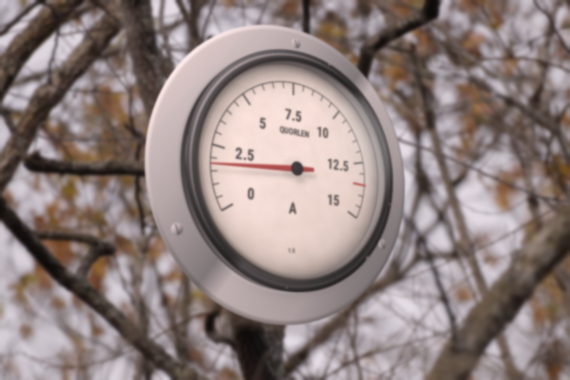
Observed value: 1.75; A
